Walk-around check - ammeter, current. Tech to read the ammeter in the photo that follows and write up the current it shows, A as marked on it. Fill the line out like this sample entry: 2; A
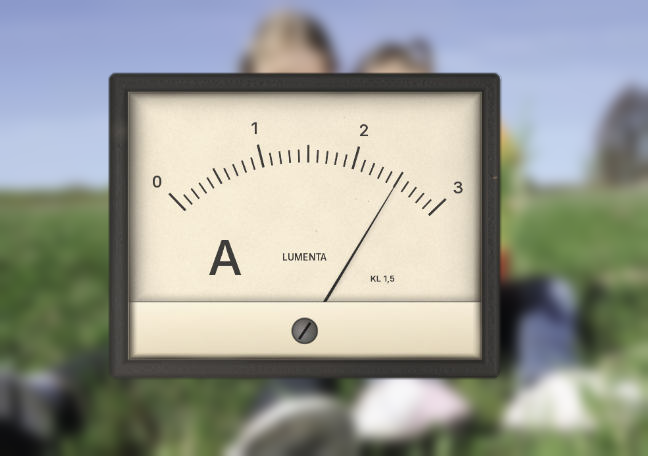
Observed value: 2.5; A
